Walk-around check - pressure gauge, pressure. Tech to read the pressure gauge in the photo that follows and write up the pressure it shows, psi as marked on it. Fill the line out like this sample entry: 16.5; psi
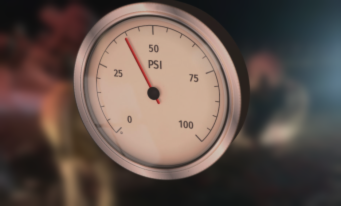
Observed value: 40; psi
